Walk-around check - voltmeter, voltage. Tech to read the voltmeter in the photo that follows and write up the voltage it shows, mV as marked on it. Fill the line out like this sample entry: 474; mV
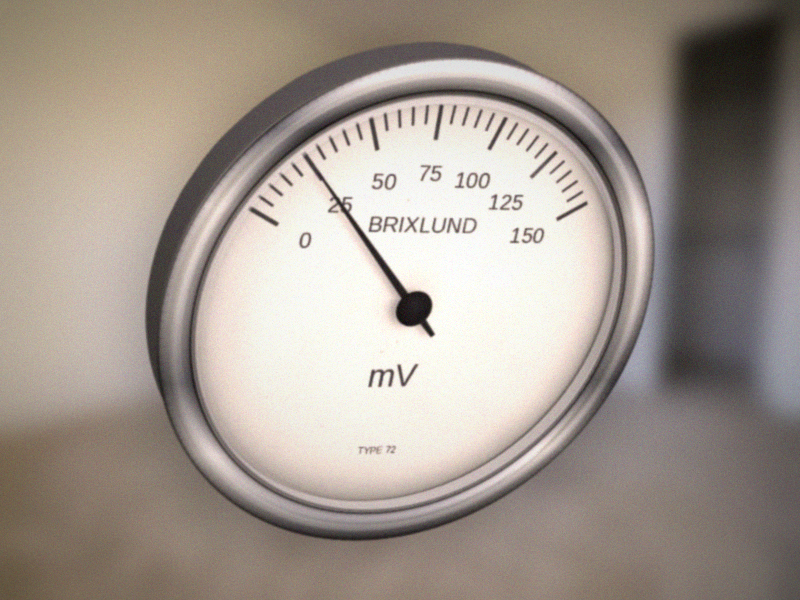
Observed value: 25; mV
